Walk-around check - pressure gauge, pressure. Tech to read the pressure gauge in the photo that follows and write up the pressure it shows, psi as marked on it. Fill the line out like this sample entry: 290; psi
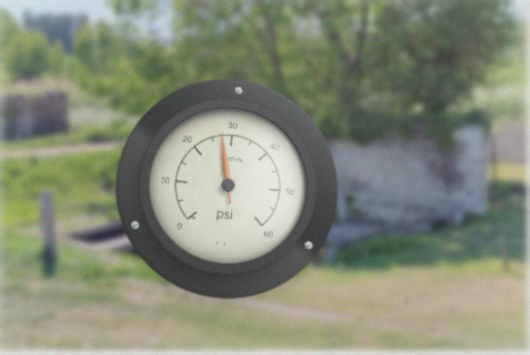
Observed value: 27.5; psi
